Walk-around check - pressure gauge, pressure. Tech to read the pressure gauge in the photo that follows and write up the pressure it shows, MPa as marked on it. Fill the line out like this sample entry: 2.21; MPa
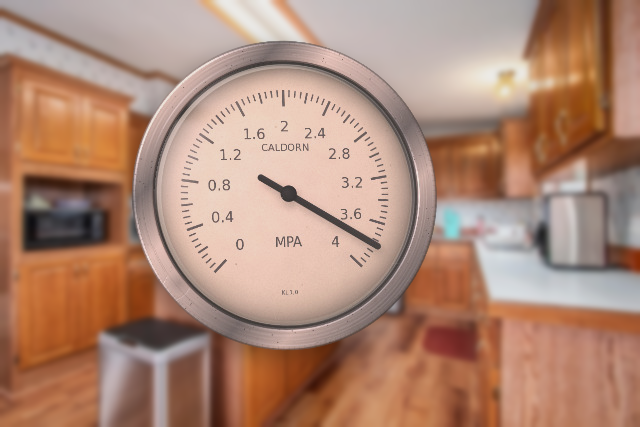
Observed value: 3.8; MPa
